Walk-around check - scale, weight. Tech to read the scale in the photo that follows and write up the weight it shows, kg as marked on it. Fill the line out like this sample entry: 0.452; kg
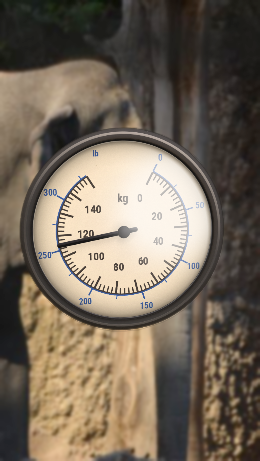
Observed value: 116; kg
